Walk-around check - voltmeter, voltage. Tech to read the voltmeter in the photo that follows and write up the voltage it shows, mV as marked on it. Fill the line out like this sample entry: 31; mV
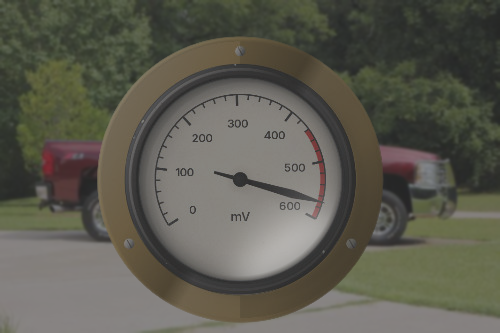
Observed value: 570; mV
